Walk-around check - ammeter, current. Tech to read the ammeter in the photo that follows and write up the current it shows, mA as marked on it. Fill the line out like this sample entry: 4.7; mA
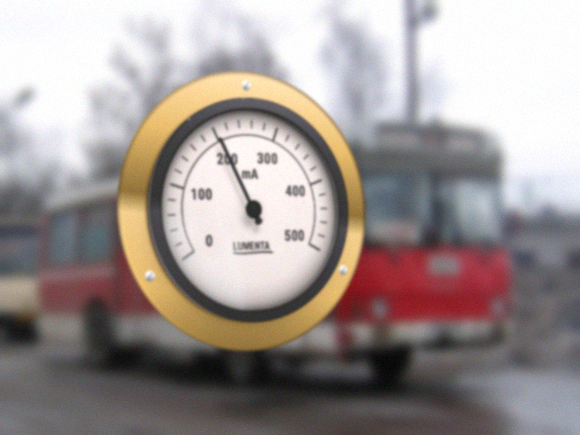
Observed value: 200; mA
